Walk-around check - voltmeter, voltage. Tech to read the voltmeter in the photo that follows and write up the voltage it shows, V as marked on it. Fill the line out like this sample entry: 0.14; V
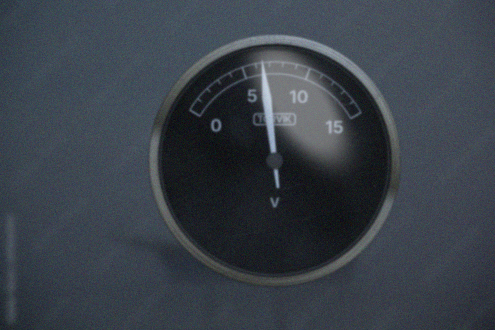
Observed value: 6.5; V
